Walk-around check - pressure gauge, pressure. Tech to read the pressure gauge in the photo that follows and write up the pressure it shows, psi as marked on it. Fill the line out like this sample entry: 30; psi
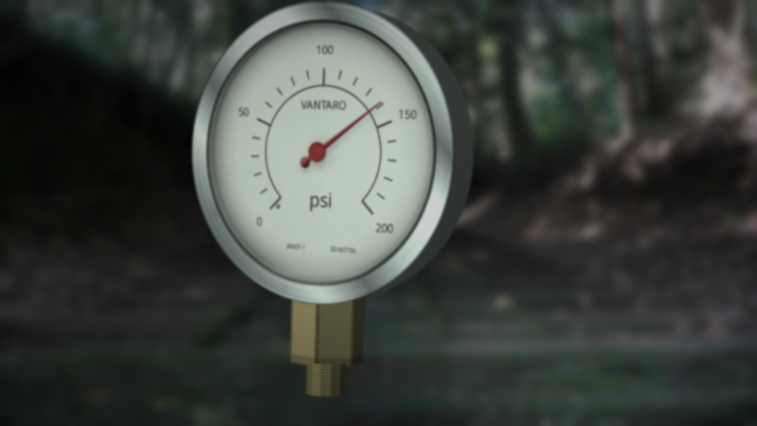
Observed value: 140; psi
